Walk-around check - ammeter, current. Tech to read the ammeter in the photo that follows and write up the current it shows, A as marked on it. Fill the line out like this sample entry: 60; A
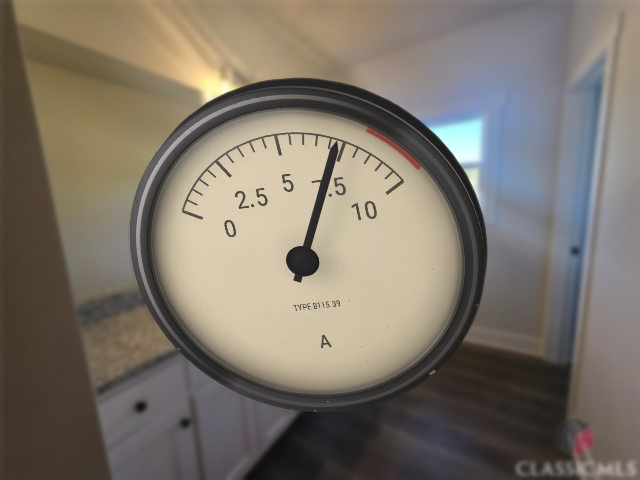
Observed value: 7.25; A
